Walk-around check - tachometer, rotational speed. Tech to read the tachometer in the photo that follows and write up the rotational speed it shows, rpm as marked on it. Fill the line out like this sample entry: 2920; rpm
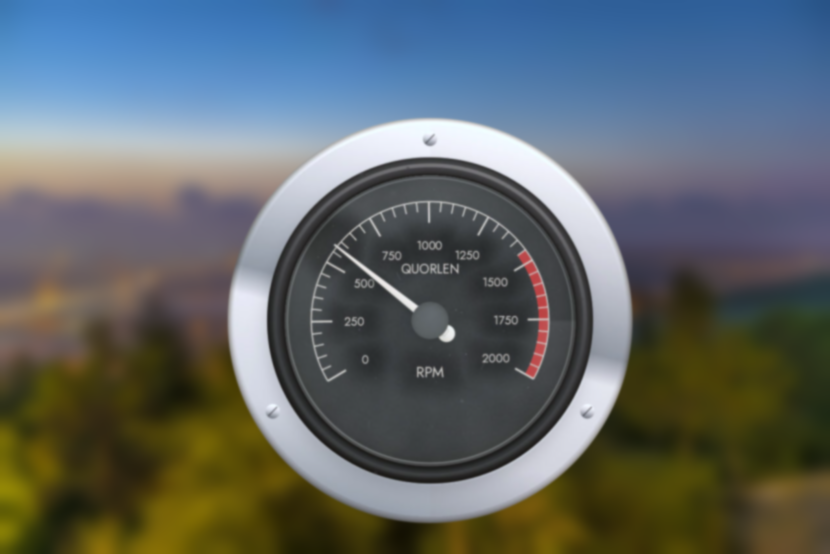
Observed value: 575; rpm
